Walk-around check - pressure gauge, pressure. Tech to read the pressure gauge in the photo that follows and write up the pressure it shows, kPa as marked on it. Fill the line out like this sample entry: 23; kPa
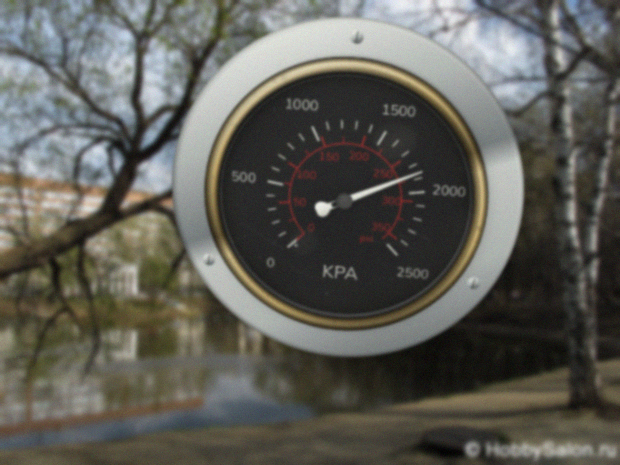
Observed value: 1850; kPa
